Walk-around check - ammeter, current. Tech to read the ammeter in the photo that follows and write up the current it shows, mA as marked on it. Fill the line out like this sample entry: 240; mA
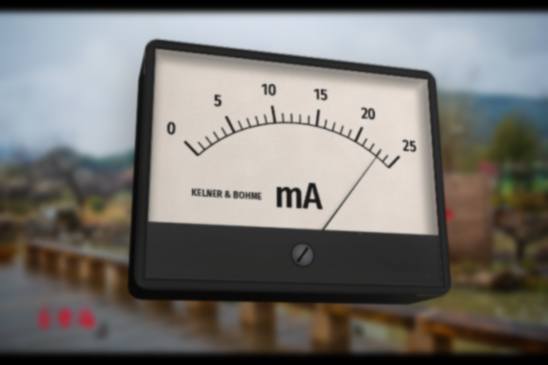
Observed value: 23; mA
